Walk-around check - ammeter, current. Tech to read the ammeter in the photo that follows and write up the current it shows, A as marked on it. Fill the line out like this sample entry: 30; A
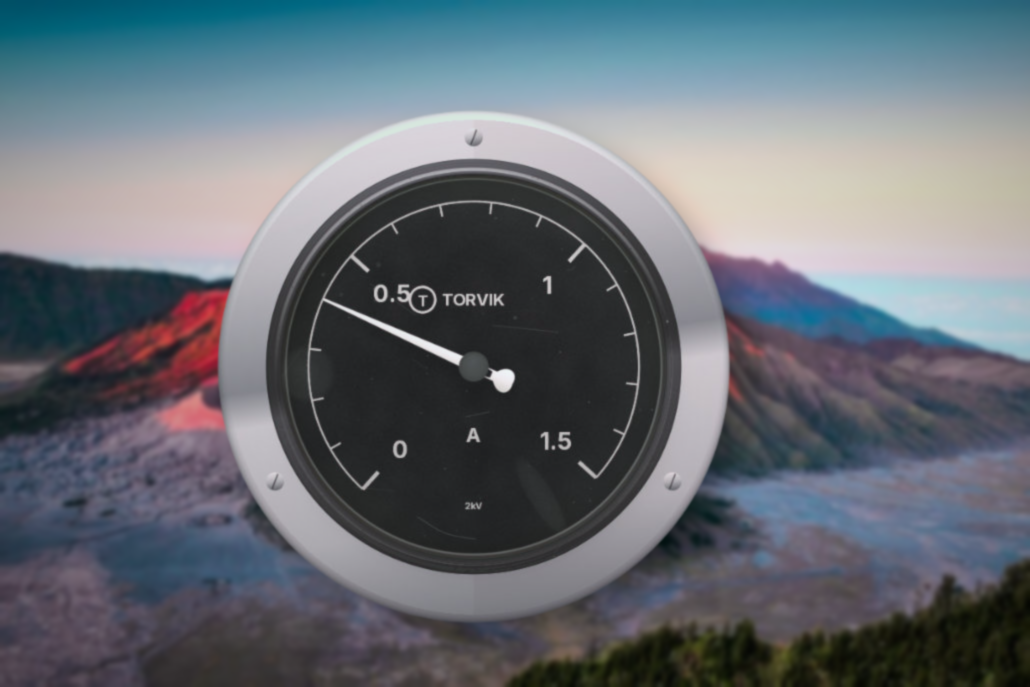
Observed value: 0.4; A
